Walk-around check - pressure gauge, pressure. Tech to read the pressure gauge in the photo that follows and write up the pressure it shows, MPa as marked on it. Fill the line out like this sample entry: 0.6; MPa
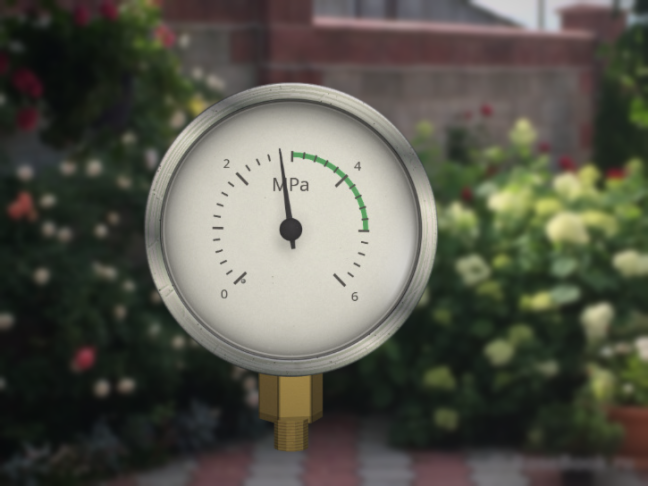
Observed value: 2.8; MPa
